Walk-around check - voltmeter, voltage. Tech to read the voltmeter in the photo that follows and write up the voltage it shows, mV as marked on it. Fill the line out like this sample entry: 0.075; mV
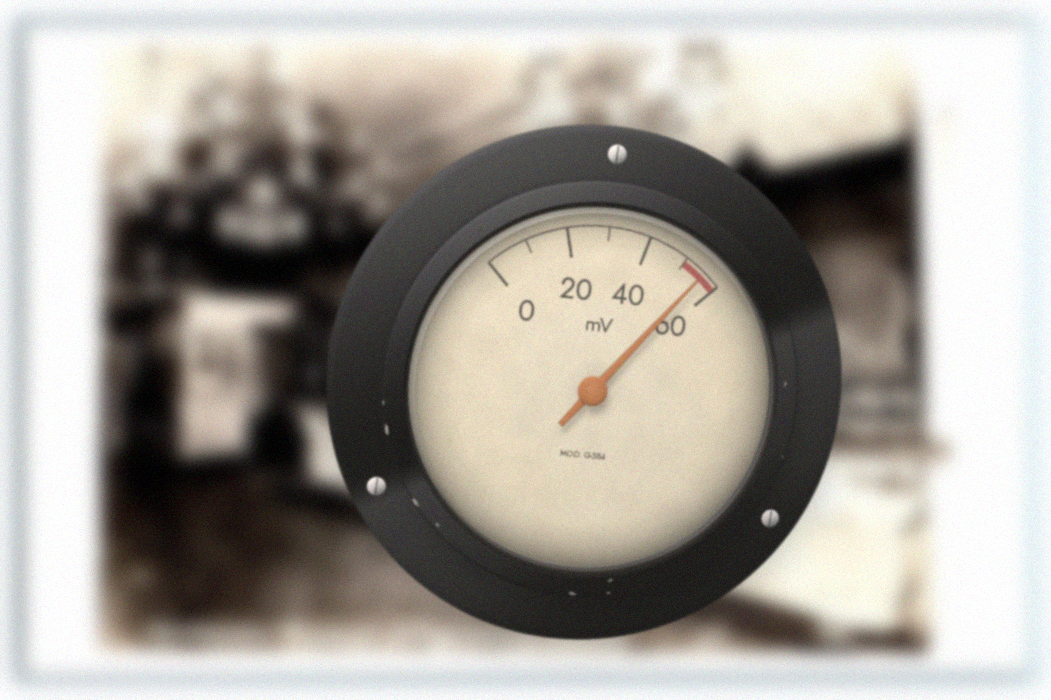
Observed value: 55; mV
